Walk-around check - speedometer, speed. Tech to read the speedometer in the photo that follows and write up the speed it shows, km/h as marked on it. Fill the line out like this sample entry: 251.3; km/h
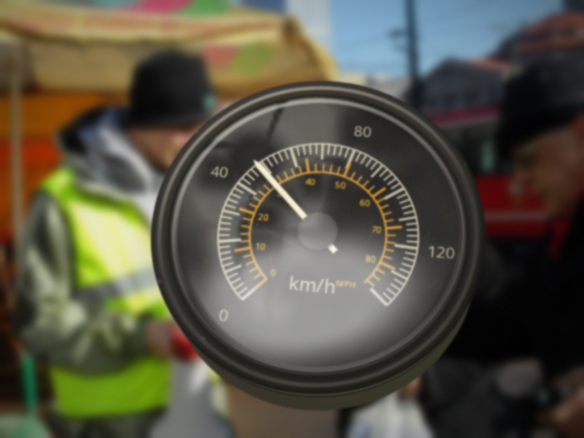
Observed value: 48; km/h
